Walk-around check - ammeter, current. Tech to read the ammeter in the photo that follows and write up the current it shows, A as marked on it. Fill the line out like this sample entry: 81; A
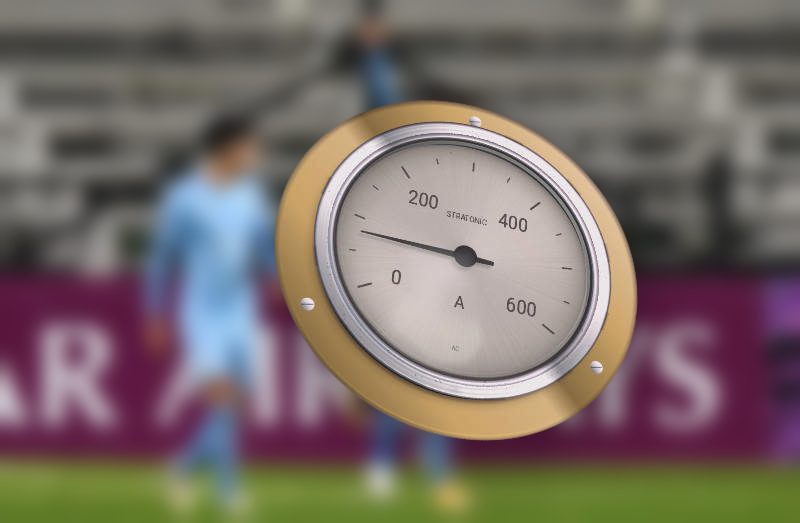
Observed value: 75; A
